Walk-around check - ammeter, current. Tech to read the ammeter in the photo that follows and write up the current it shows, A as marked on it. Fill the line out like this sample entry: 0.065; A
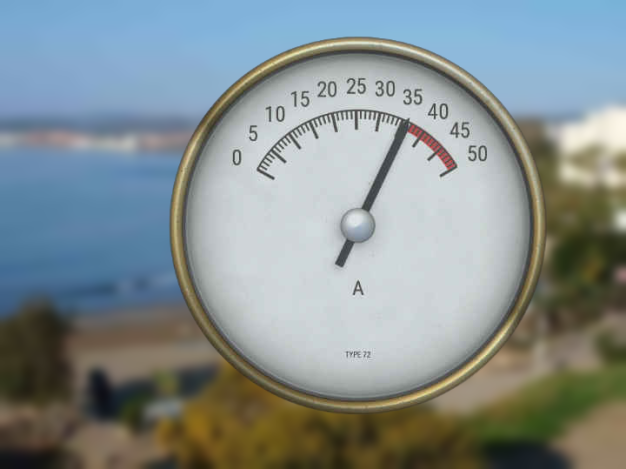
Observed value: 36; A
